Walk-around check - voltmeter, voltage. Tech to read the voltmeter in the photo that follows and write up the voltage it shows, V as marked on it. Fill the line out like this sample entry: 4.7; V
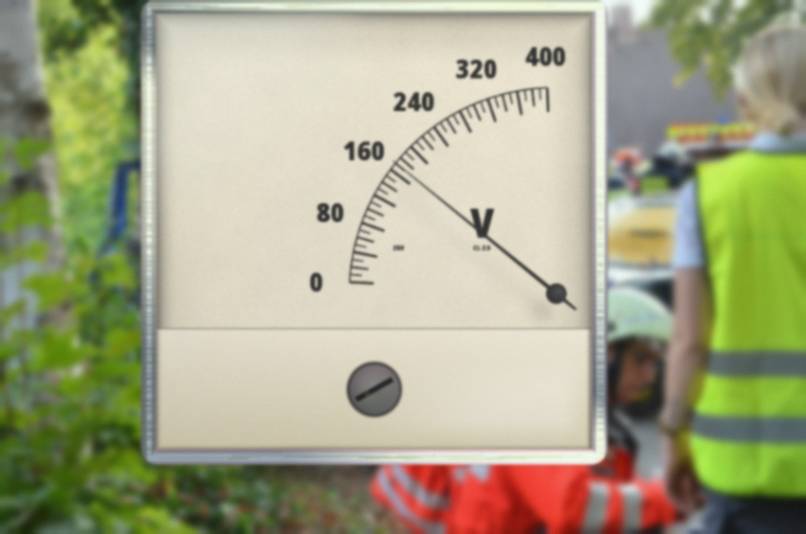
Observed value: 170; V
